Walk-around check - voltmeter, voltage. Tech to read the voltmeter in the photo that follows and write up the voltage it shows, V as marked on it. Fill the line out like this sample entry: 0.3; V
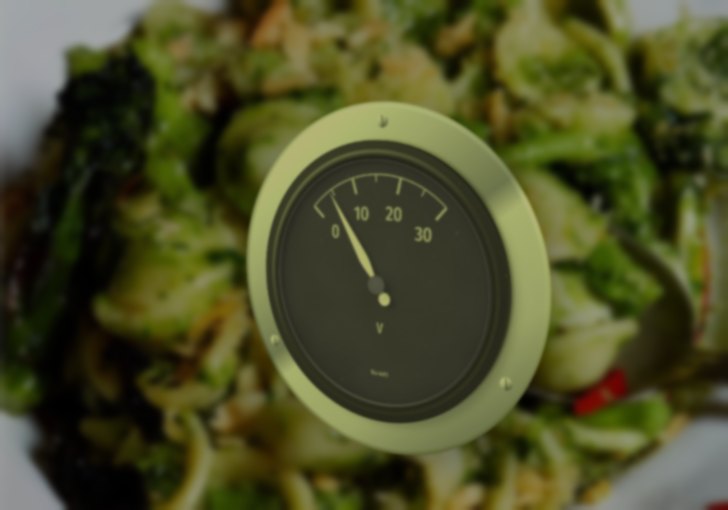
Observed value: 5; V
